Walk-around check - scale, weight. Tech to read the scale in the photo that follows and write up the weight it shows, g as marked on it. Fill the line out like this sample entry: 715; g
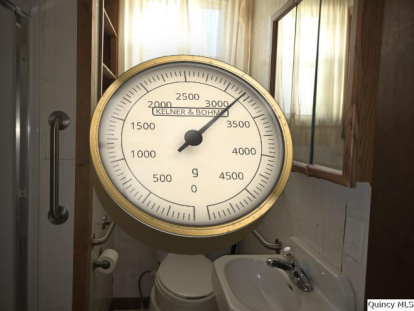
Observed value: 3200; g
